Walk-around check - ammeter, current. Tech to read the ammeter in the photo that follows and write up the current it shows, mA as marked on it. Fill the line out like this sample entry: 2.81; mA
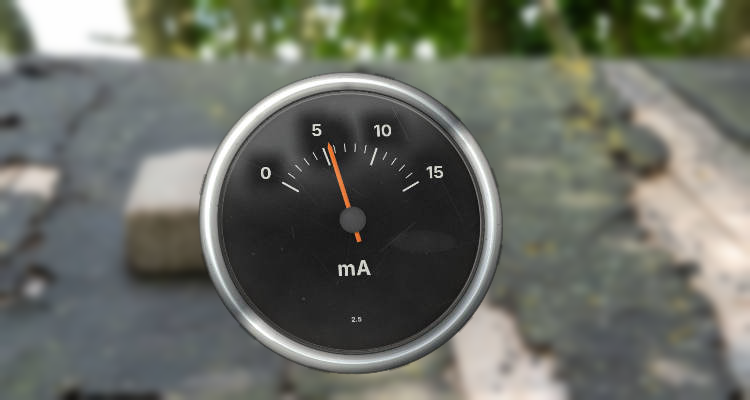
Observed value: 5.5; mA
